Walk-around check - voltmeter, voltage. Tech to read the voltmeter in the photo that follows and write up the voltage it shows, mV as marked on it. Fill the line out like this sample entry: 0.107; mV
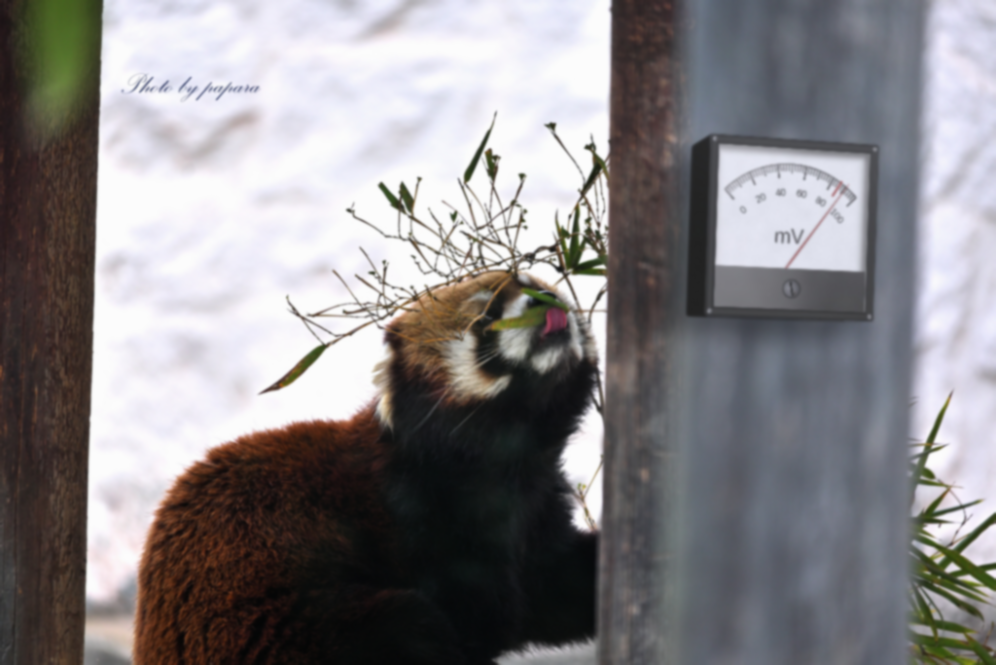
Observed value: 90; mV
